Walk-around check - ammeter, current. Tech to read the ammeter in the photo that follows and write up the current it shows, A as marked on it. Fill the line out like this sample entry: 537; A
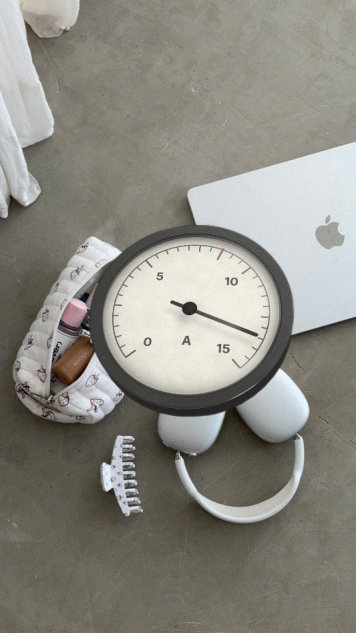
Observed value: 13.5; A
